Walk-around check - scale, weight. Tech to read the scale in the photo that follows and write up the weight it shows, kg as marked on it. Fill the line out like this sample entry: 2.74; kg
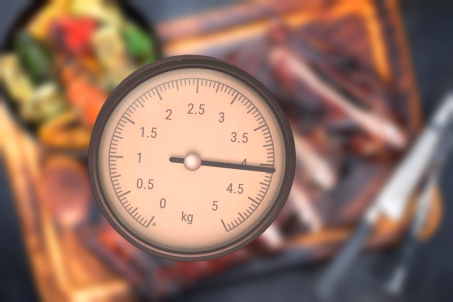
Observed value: 4.05; kg
